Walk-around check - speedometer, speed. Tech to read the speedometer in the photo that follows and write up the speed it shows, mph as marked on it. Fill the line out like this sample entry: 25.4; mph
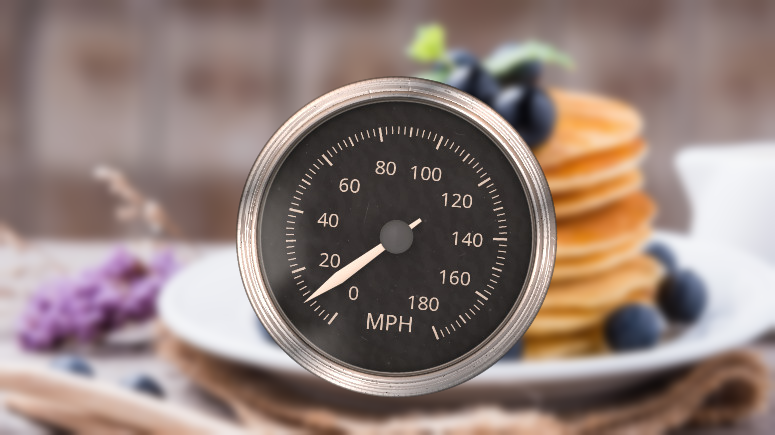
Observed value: 10; mph
